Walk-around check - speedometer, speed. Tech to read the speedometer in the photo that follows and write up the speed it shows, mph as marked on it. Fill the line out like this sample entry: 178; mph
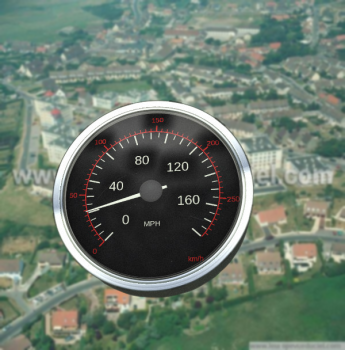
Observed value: 20; mph
